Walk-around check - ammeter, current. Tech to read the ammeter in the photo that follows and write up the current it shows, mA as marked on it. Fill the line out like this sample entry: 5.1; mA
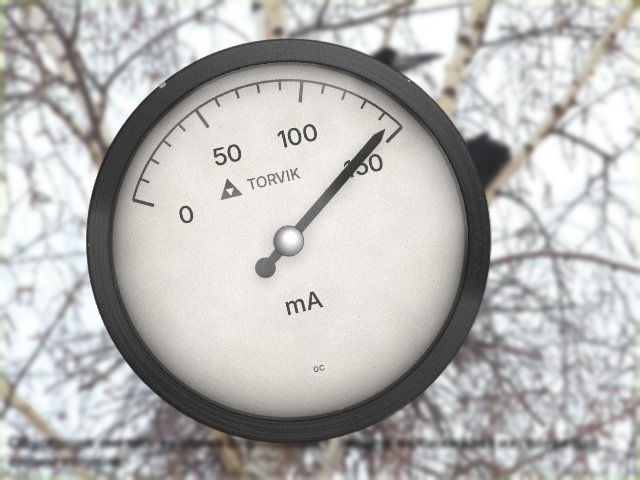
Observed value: 145; mA
